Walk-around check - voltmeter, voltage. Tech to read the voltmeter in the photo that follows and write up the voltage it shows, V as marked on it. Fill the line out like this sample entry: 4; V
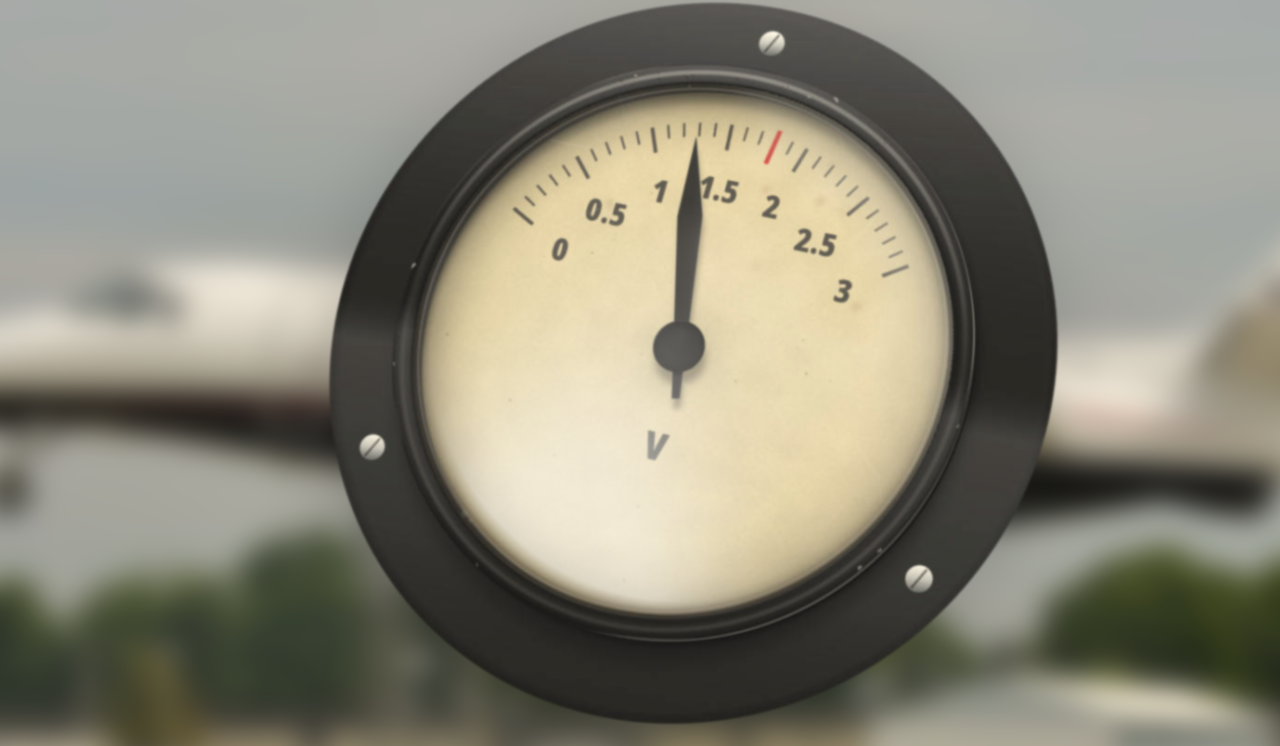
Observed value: 1.3; V
